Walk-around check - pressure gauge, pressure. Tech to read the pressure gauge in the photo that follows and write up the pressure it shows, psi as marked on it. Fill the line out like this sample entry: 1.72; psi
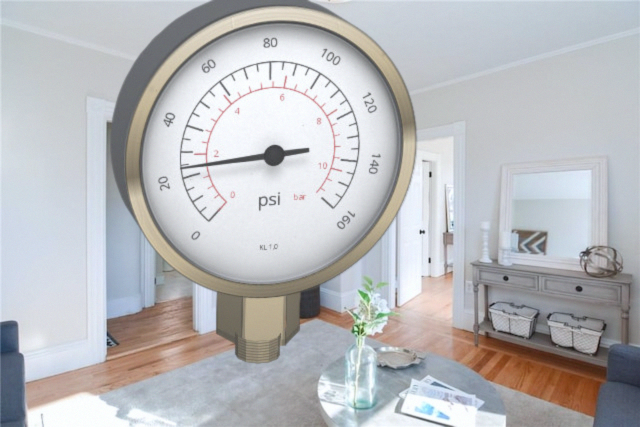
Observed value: 25; psi
